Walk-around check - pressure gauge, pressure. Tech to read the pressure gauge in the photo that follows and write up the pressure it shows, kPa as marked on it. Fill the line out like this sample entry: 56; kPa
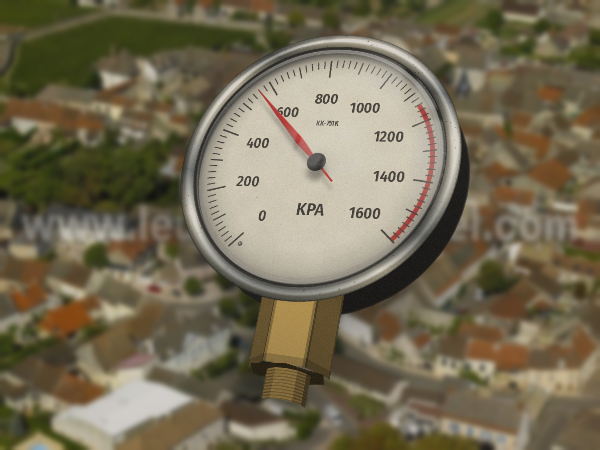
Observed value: 560; kPa
